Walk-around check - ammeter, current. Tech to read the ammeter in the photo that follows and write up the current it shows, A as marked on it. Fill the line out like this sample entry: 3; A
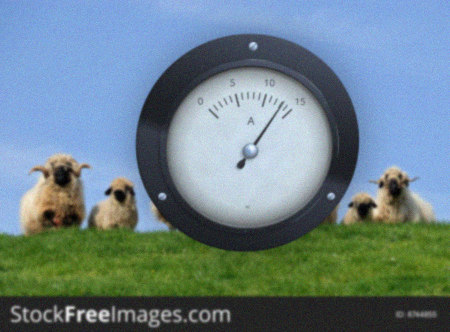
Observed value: 13; A
